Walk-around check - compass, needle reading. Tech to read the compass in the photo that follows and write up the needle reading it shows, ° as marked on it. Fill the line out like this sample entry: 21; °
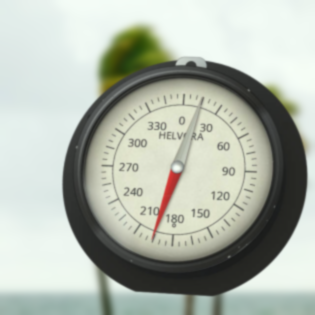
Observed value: 195; °
